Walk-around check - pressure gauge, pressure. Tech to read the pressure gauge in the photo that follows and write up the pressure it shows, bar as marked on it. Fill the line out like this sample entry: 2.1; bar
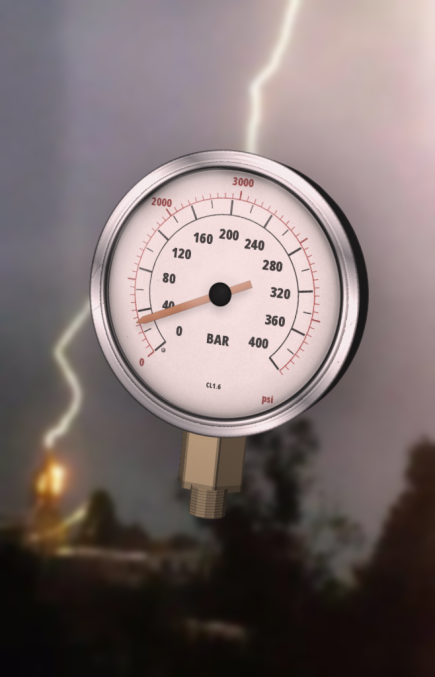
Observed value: 30; bar
